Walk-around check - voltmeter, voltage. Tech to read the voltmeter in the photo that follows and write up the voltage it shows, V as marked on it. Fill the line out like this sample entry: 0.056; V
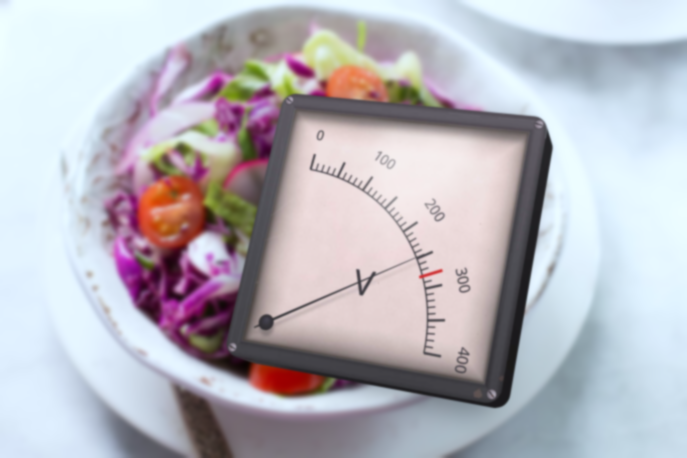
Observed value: 250; V
